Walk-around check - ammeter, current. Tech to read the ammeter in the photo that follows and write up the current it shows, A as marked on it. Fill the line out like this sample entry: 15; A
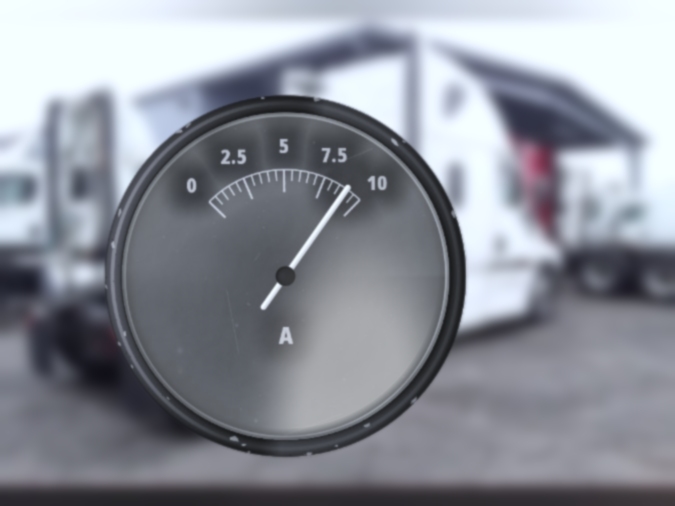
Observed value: 9; A
